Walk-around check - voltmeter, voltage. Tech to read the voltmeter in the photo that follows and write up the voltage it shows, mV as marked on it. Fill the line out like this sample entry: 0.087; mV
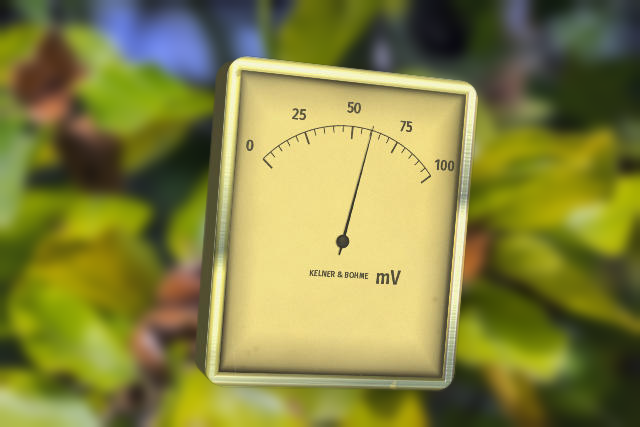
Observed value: 60; mV
